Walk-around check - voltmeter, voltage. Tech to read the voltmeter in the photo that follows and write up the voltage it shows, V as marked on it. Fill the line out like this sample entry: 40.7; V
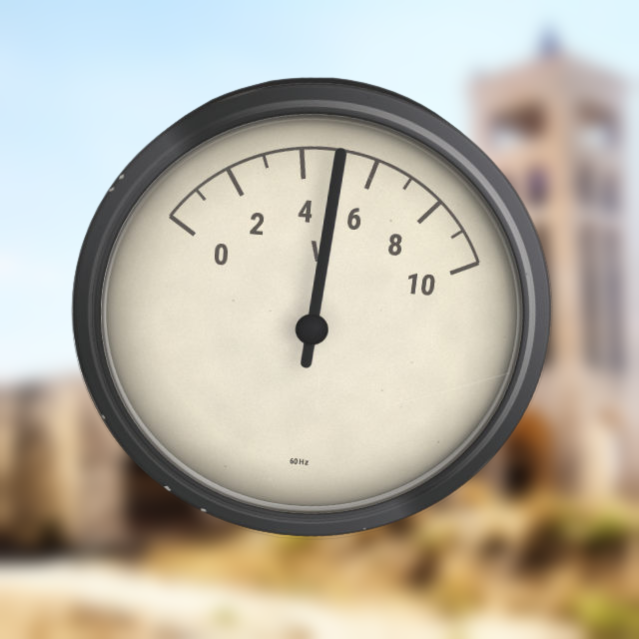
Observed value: 5; V
